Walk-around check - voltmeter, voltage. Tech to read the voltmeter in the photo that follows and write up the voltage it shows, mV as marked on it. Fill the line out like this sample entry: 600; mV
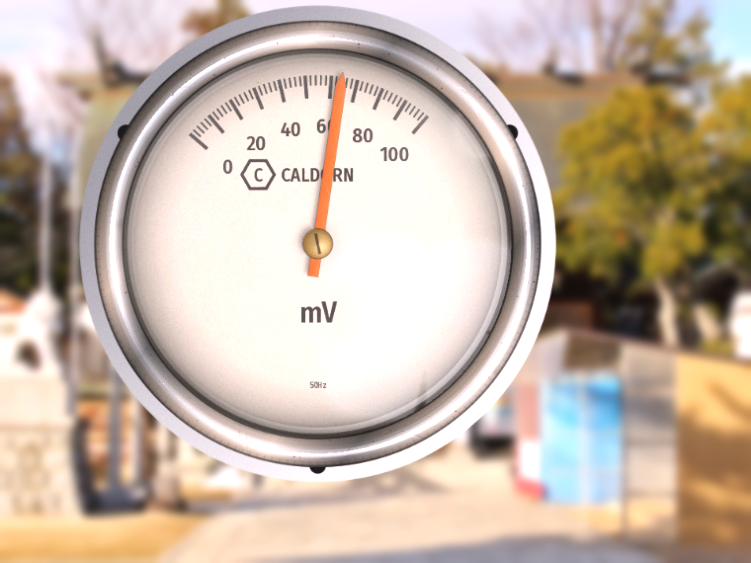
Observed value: 64; mV
